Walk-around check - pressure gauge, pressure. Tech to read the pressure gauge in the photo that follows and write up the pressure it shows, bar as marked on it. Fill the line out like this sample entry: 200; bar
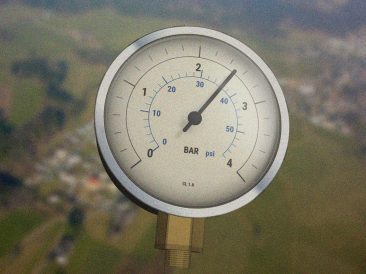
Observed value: 2.5; bar
